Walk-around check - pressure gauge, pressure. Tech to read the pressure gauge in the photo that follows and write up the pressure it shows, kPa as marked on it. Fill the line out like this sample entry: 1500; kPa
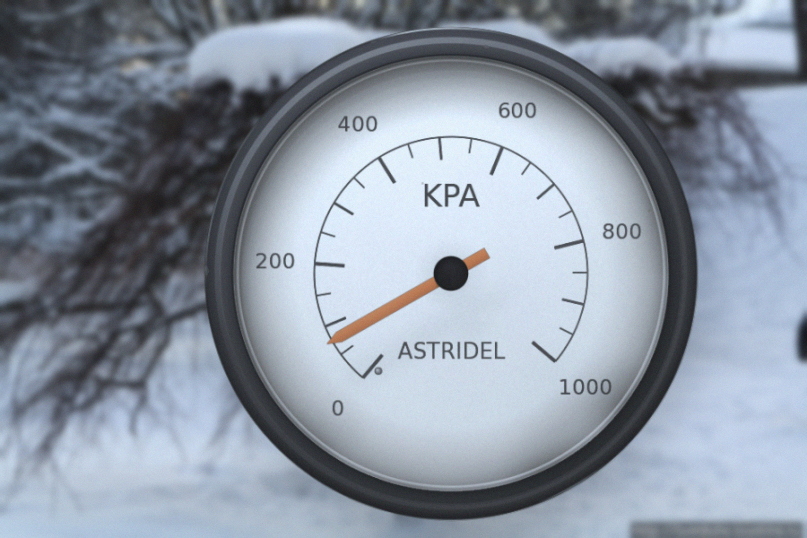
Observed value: 75; kPa
